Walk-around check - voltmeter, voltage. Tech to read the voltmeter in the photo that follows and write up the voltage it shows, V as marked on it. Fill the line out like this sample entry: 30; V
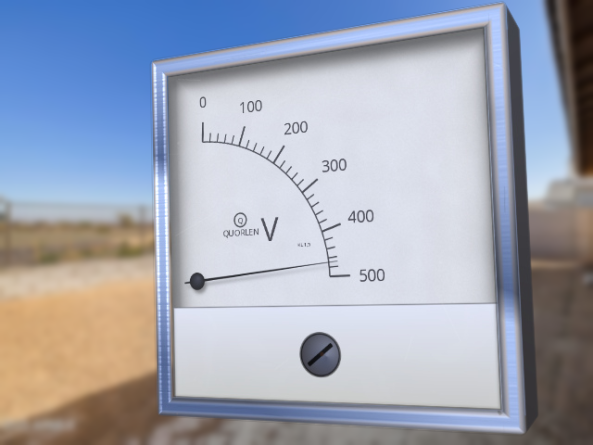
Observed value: 470; V
